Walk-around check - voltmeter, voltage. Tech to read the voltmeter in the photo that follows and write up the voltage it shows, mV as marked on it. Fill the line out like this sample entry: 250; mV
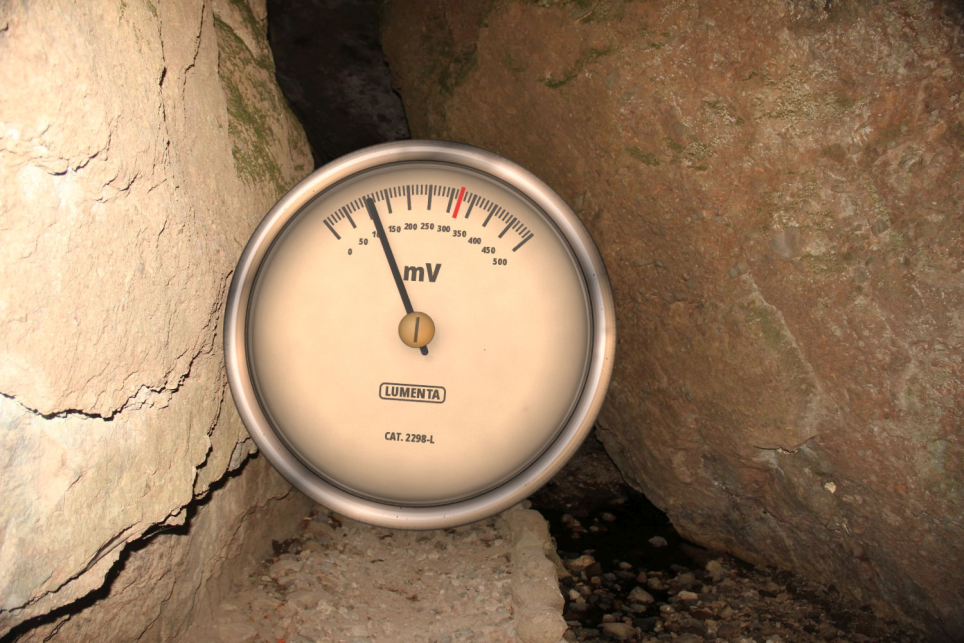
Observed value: 110; mV
